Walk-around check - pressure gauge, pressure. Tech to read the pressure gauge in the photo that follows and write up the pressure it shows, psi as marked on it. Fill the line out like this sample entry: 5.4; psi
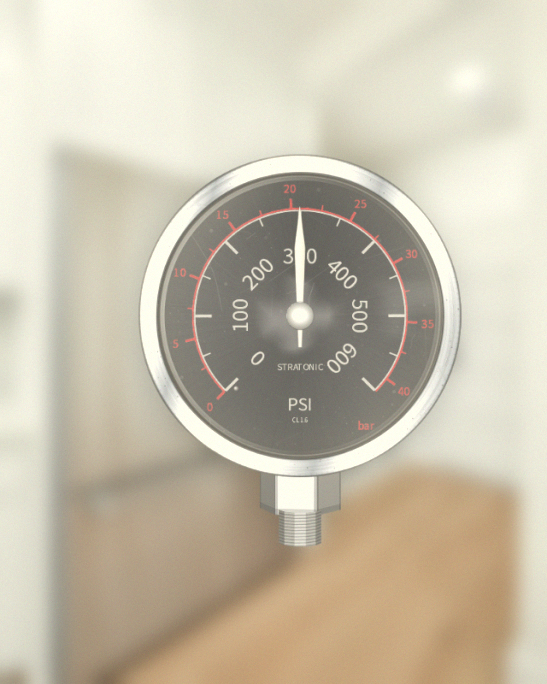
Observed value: 300; psi
